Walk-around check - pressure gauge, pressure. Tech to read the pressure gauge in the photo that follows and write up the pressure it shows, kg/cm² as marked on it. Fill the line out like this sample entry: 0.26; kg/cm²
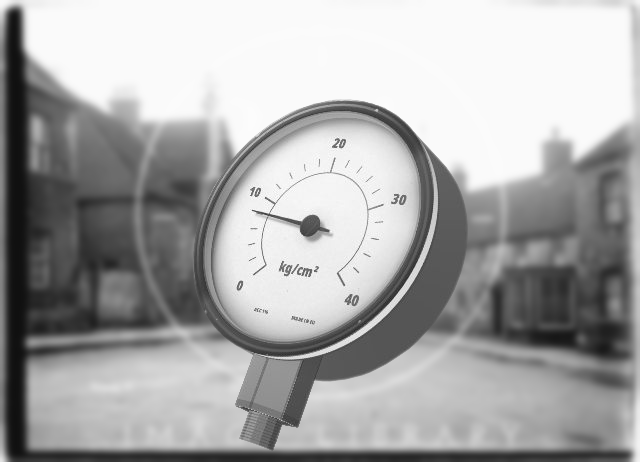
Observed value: 8; kg/cm²
